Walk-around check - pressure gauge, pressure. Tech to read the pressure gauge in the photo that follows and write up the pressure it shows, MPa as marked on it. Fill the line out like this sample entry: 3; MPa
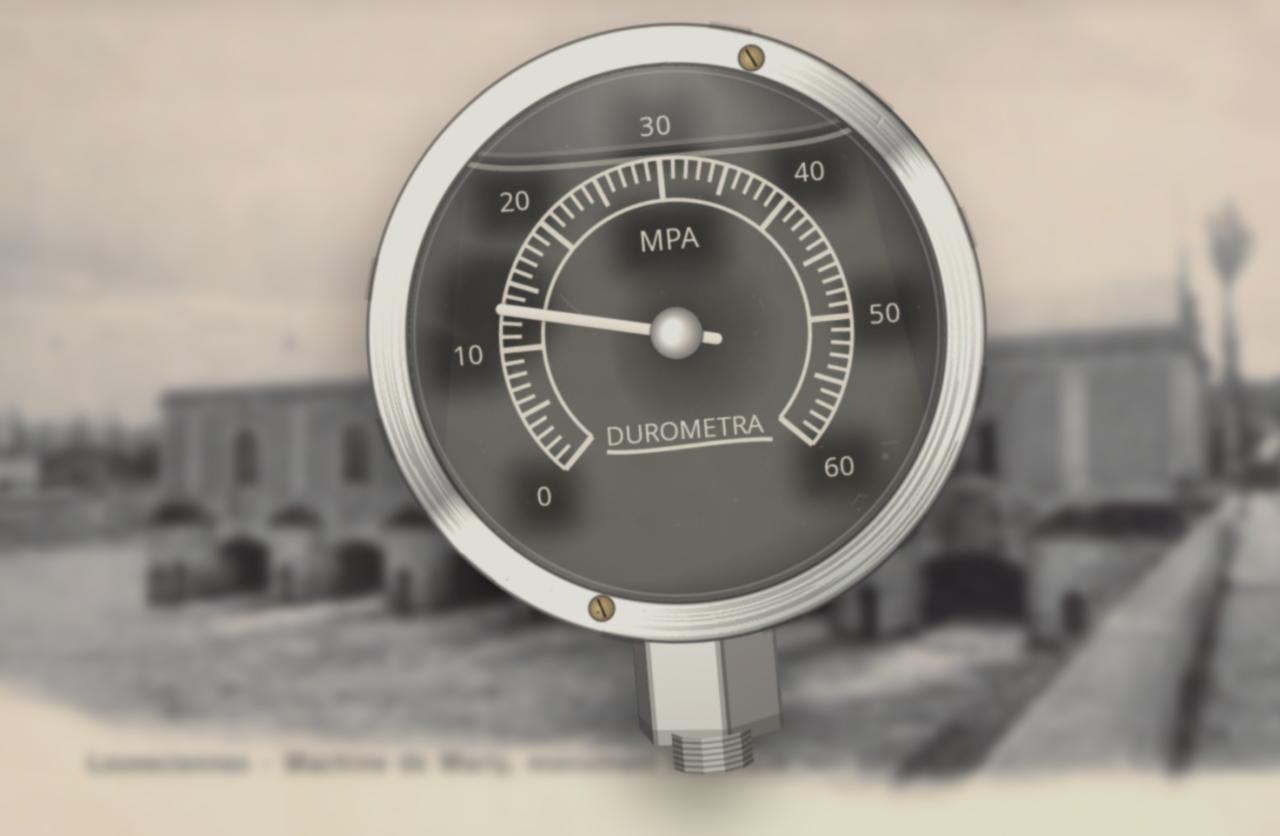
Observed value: 13; MPa
